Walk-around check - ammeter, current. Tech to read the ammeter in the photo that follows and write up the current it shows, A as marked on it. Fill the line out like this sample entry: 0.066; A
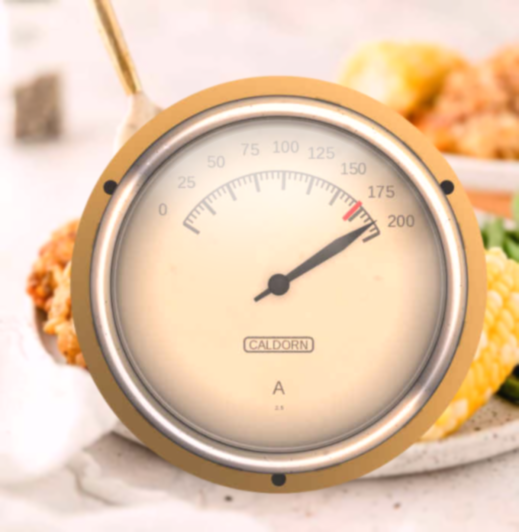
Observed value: 190; A
